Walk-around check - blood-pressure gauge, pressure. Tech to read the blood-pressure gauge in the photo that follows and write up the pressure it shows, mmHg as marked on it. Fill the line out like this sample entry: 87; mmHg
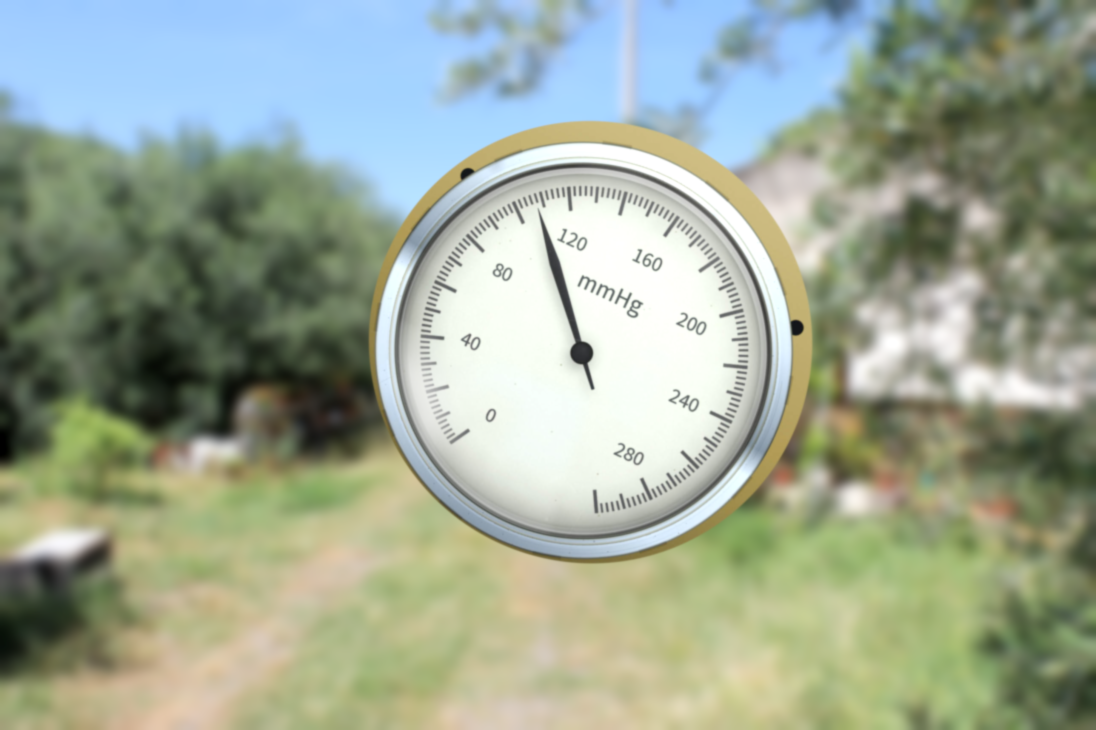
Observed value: 108; mmHg
